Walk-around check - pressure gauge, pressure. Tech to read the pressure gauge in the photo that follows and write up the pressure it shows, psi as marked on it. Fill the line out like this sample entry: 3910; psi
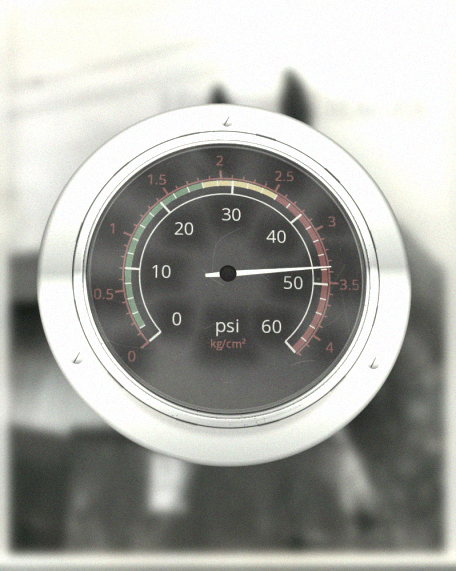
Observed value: 48; psi
